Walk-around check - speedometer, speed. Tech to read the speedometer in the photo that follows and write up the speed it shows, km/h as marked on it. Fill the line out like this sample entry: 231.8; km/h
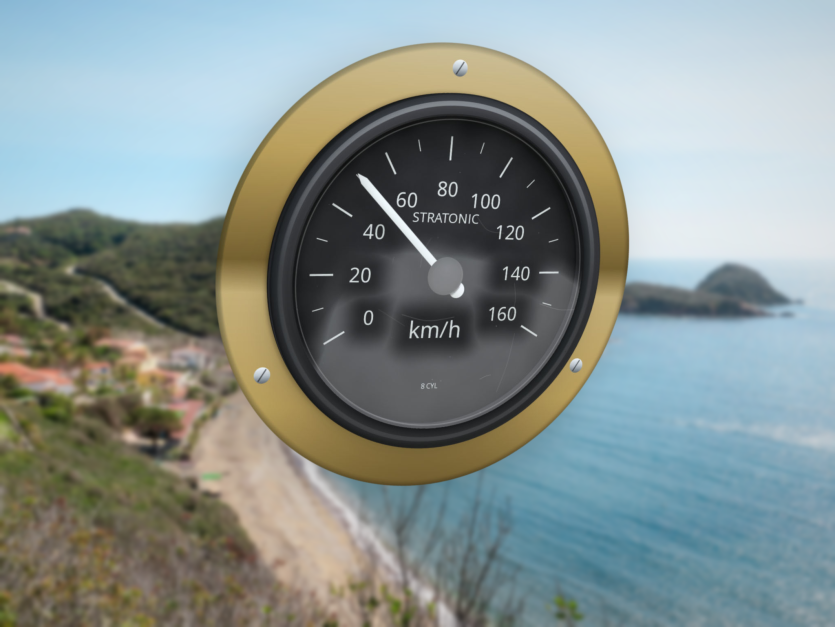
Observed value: 50; km/h
